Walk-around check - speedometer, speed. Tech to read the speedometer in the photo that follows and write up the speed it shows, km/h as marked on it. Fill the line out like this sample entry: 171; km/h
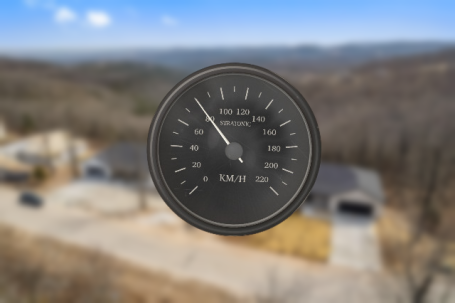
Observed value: 80; km/h
